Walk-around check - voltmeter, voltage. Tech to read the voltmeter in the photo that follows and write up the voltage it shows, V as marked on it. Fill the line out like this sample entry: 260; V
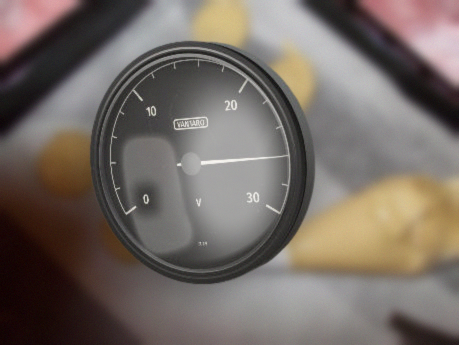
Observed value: 26; V
